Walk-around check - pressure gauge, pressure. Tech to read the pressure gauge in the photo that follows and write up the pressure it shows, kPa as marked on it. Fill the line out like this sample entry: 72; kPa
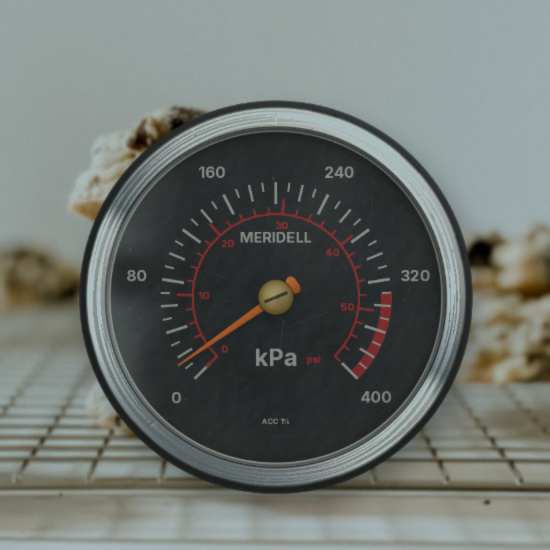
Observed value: 15; kPa
